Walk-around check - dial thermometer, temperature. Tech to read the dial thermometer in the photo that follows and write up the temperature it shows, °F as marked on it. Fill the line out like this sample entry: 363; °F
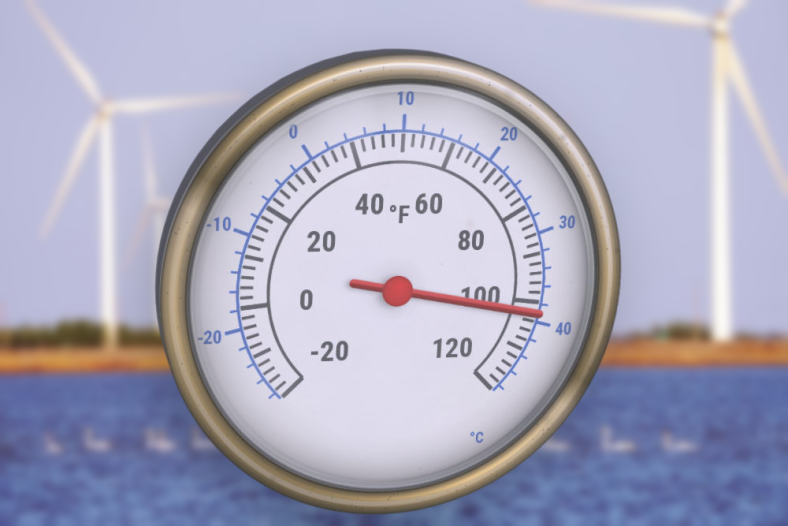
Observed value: 102; °F
